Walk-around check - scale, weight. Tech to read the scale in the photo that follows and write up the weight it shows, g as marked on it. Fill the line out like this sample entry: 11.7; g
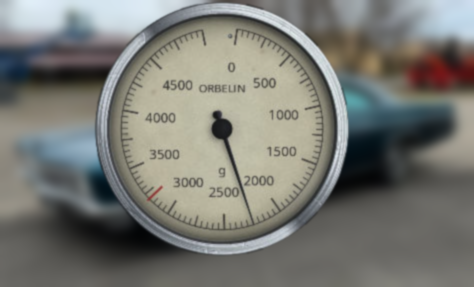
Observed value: 2250; g
